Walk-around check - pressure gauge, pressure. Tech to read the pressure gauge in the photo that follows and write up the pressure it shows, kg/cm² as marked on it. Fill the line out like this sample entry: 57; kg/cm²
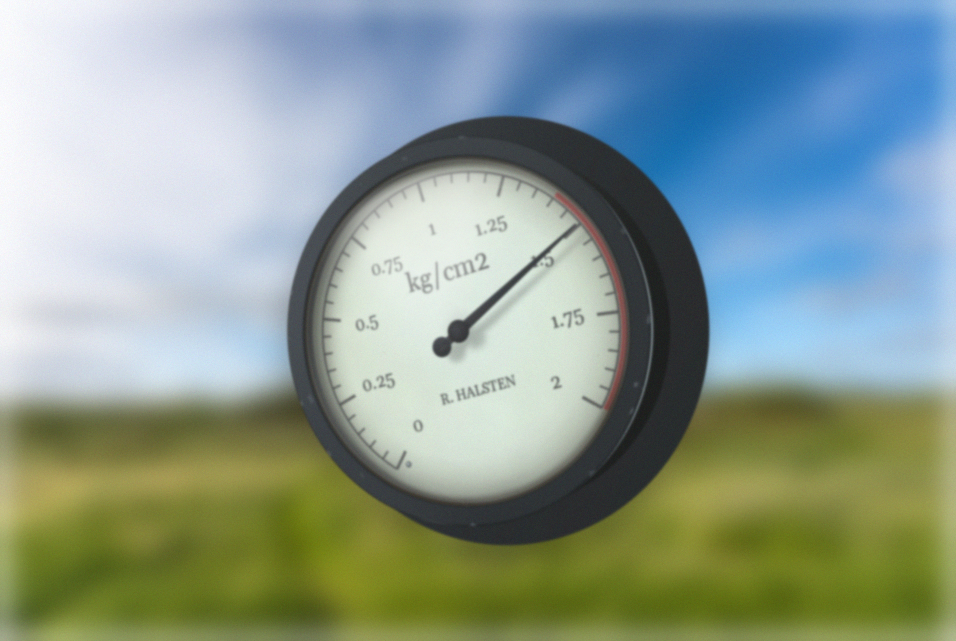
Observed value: 1.5; kg/cm²
